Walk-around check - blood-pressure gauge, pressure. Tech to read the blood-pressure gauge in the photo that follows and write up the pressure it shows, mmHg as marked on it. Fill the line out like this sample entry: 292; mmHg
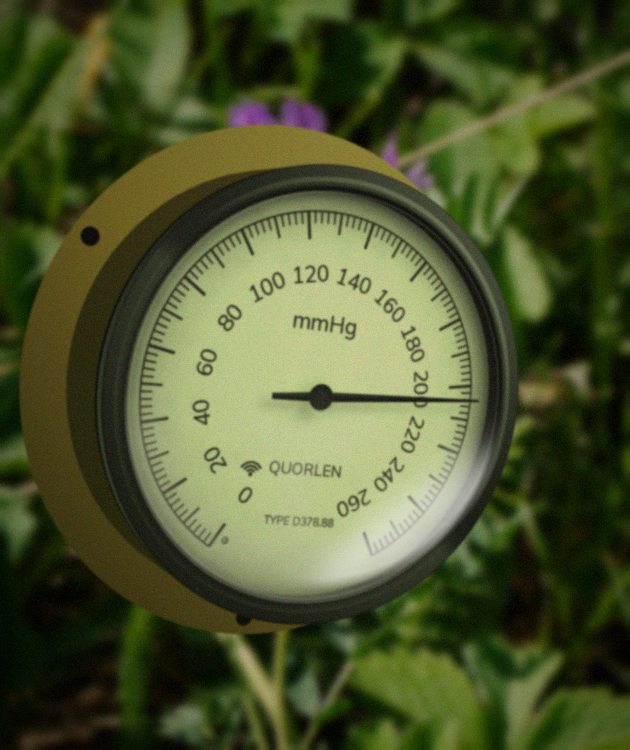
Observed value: 204; mmHg
